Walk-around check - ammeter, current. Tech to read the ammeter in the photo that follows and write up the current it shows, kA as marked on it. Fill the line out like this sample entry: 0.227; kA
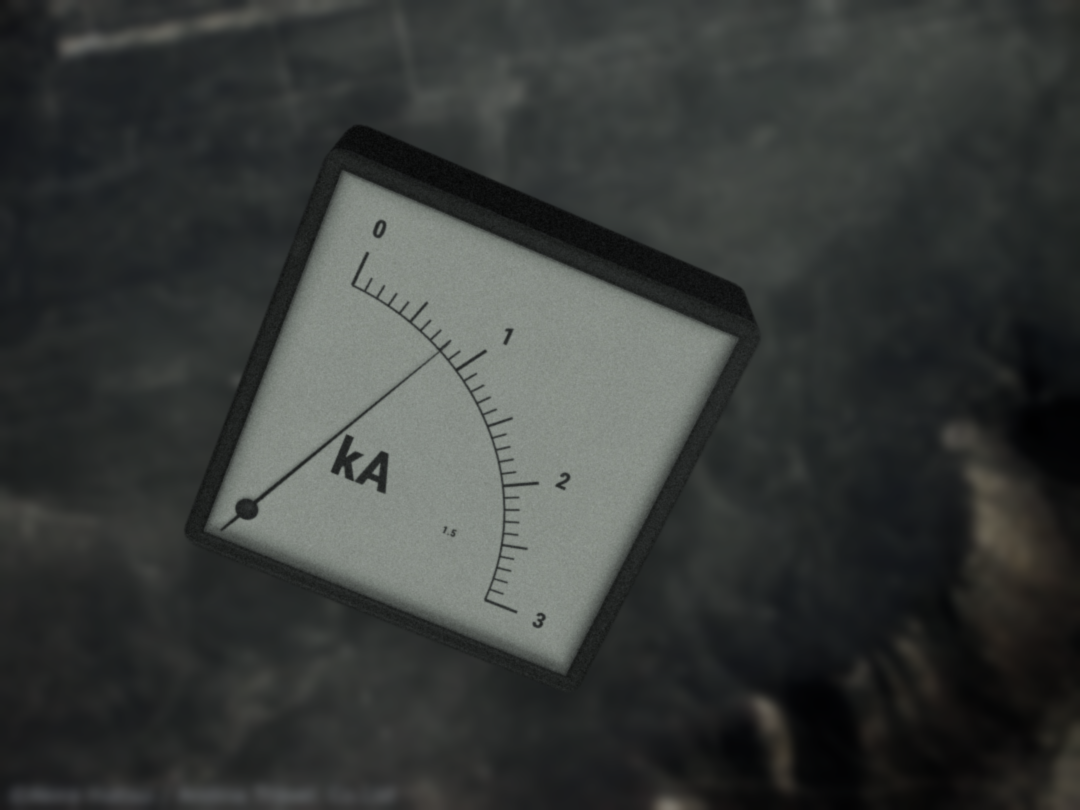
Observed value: 0.8; kA
